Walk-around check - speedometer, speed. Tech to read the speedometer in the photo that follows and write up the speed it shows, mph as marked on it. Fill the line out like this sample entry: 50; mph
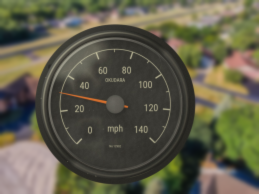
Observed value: 30; mph
